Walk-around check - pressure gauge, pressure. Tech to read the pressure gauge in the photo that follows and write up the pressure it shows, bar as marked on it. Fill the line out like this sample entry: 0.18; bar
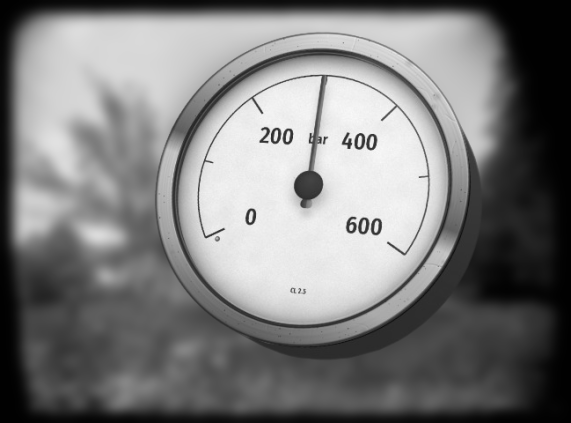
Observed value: 300; bar
